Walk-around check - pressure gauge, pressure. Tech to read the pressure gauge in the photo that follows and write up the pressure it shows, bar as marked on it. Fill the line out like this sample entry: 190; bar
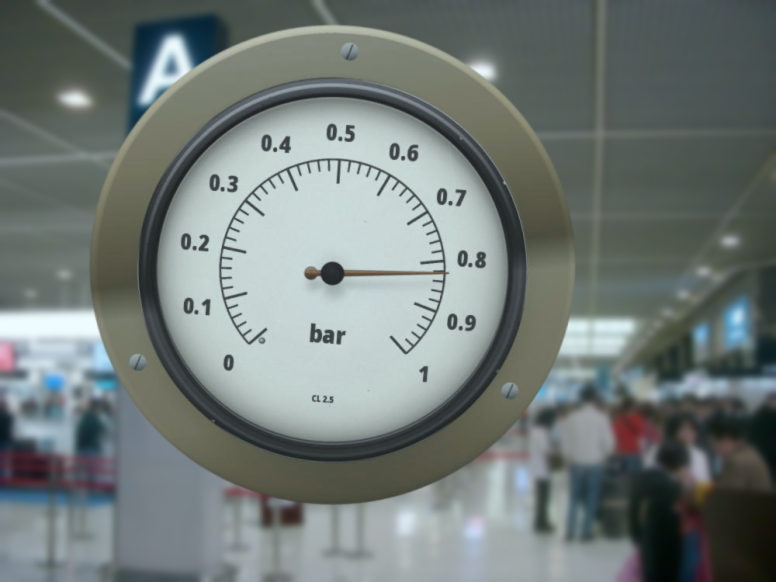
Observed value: 0.82; bar
